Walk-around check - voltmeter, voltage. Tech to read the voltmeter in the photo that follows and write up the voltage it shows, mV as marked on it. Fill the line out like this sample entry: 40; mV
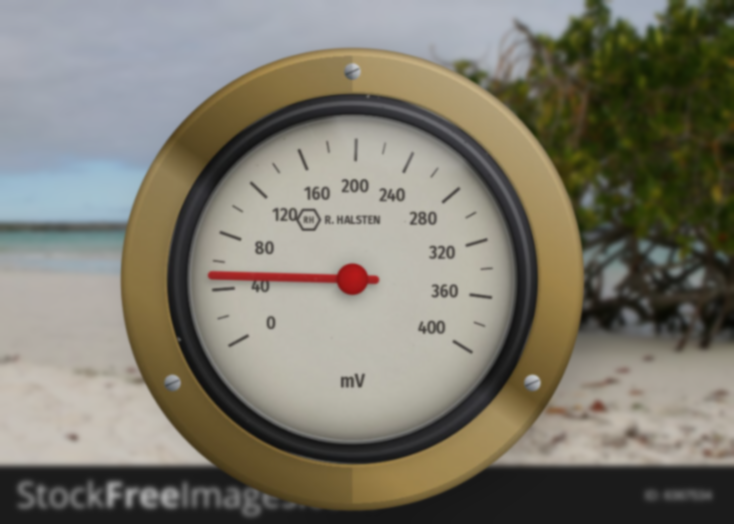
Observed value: 50; mV
